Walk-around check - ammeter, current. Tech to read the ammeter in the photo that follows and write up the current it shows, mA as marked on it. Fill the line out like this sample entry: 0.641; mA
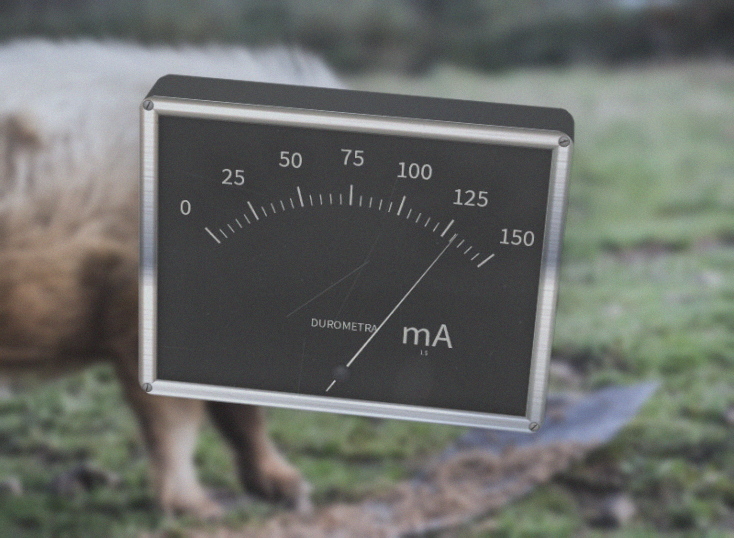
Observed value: 130; mA
